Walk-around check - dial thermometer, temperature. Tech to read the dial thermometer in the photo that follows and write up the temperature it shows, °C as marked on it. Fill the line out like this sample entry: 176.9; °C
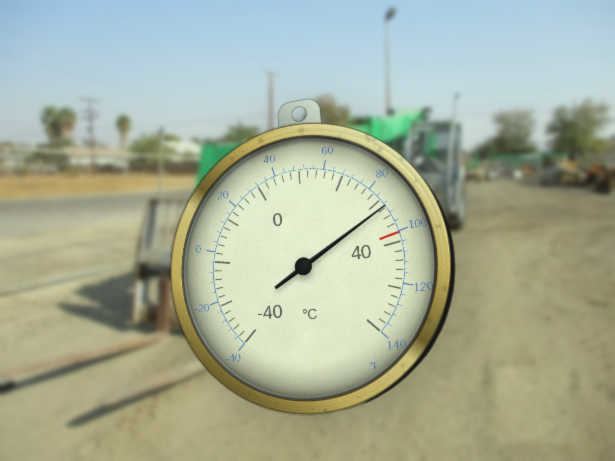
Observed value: 32; °C
